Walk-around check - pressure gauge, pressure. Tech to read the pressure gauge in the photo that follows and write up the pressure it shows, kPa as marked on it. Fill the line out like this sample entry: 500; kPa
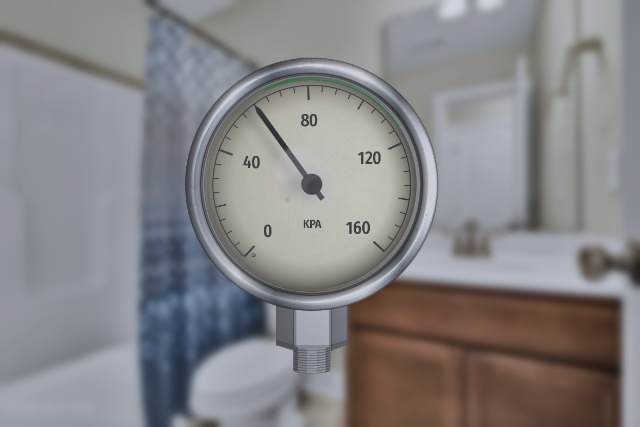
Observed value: 60; kPa
